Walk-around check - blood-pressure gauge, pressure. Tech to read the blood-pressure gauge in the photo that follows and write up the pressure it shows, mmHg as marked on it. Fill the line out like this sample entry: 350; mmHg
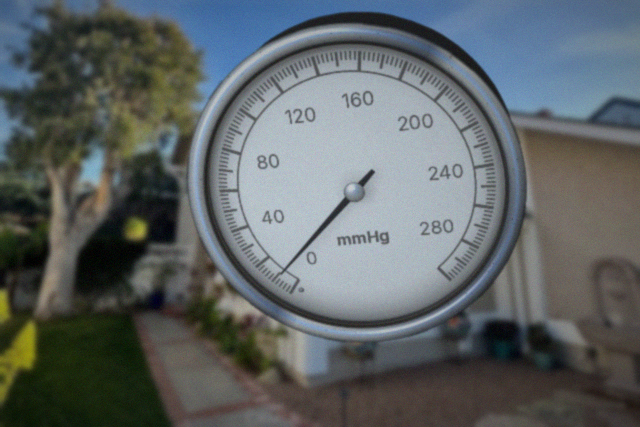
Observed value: 10; mmHg
